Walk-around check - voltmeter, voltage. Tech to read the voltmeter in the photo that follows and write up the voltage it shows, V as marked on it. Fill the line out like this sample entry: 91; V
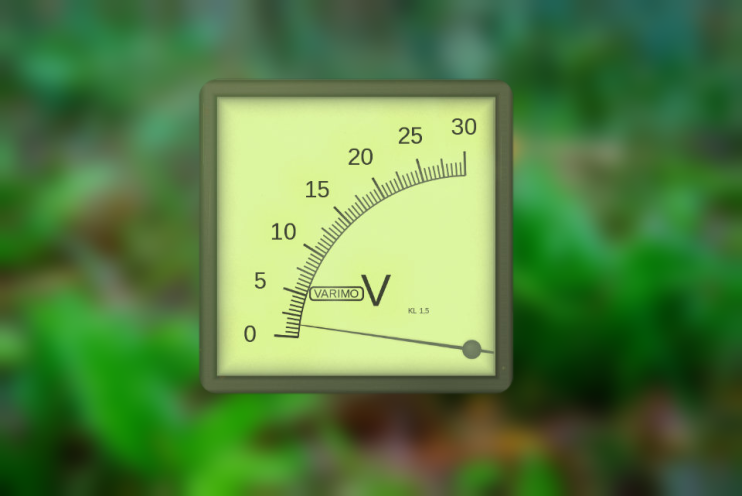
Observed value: 1.5; V
